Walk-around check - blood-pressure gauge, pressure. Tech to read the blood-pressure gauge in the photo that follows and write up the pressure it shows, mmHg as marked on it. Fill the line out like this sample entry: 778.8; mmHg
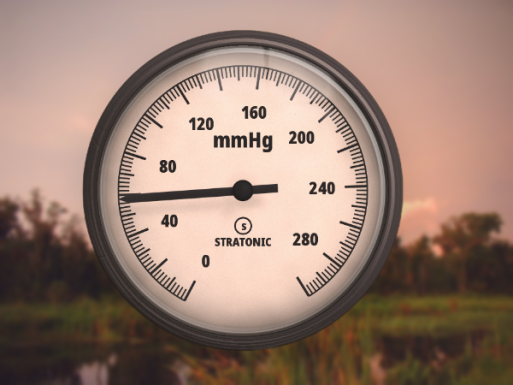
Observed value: 58; mmHg
